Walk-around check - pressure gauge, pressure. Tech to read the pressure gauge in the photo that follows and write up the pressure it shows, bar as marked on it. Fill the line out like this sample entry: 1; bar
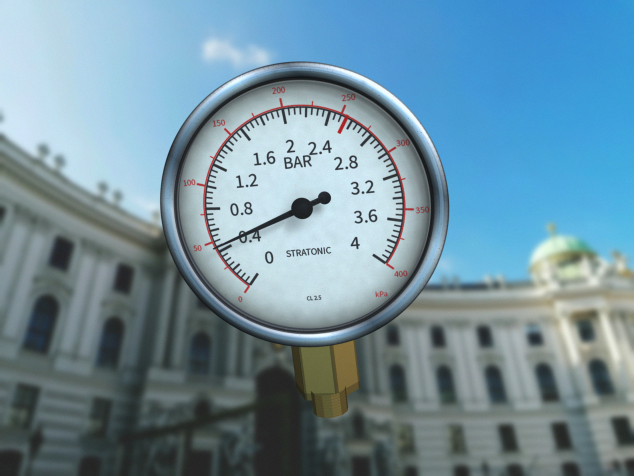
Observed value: 0.45; bar
